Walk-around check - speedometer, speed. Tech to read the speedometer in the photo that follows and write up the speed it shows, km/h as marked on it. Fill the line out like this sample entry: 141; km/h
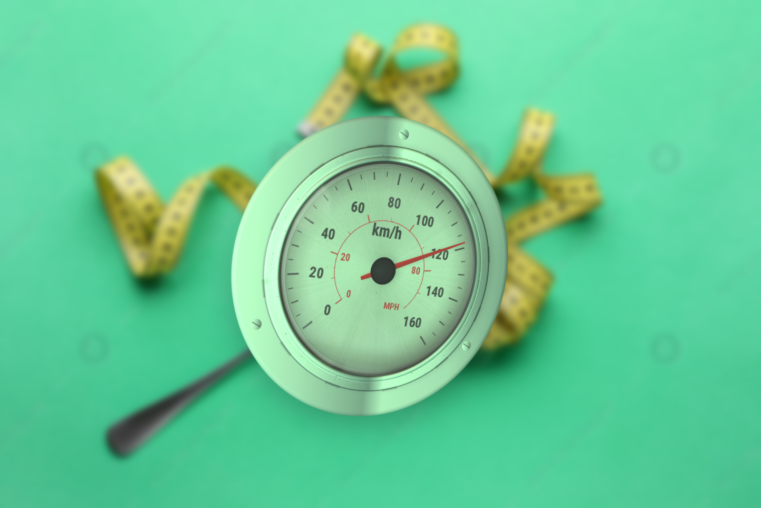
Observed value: 117.5; km/h
